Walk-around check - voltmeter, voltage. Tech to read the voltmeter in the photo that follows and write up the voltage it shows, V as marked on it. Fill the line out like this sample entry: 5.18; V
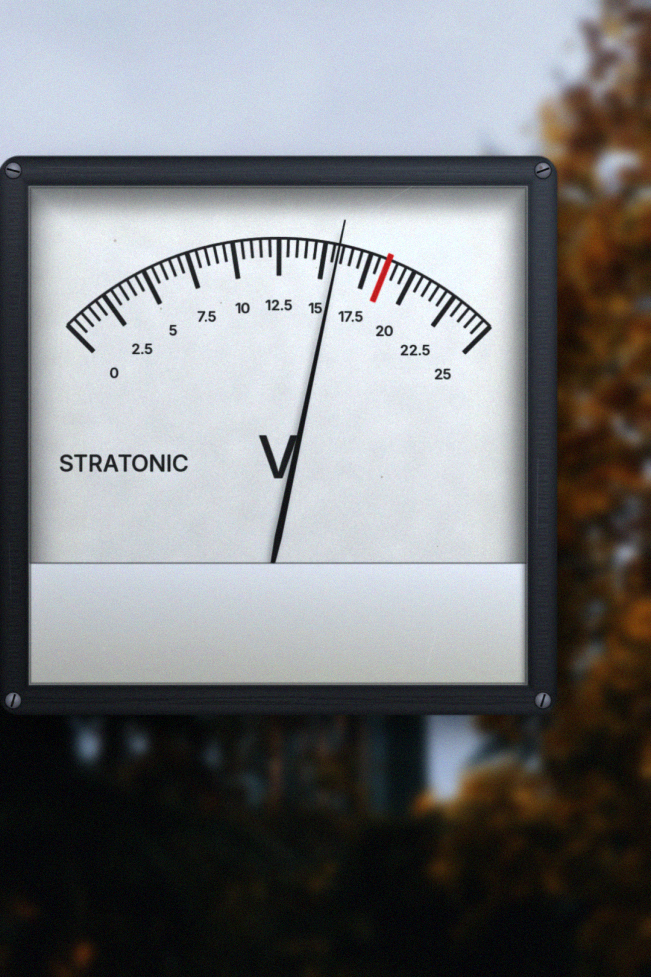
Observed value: 15.75; V
